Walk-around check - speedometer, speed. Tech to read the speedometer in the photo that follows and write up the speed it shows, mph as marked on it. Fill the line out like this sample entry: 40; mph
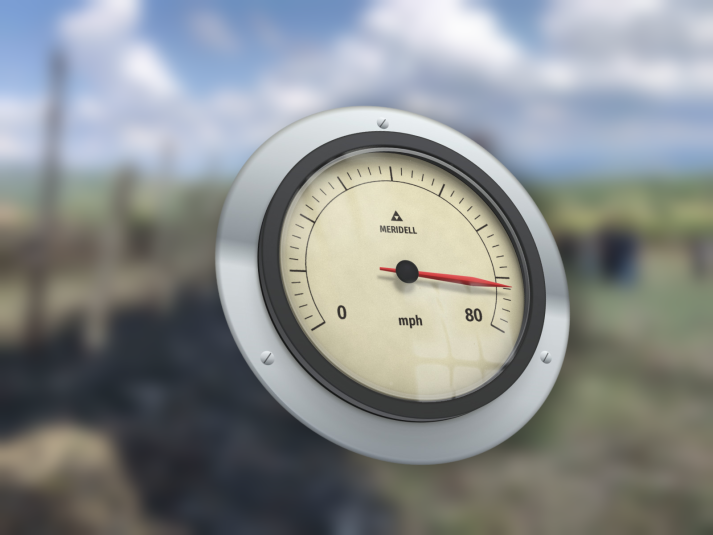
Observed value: 72; mph
